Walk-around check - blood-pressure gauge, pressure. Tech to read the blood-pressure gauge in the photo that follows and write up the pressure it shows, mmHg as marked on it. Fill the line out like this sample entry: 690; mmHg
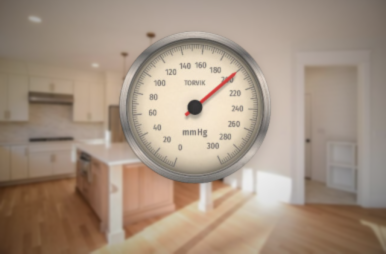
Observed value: 200; mmHg
